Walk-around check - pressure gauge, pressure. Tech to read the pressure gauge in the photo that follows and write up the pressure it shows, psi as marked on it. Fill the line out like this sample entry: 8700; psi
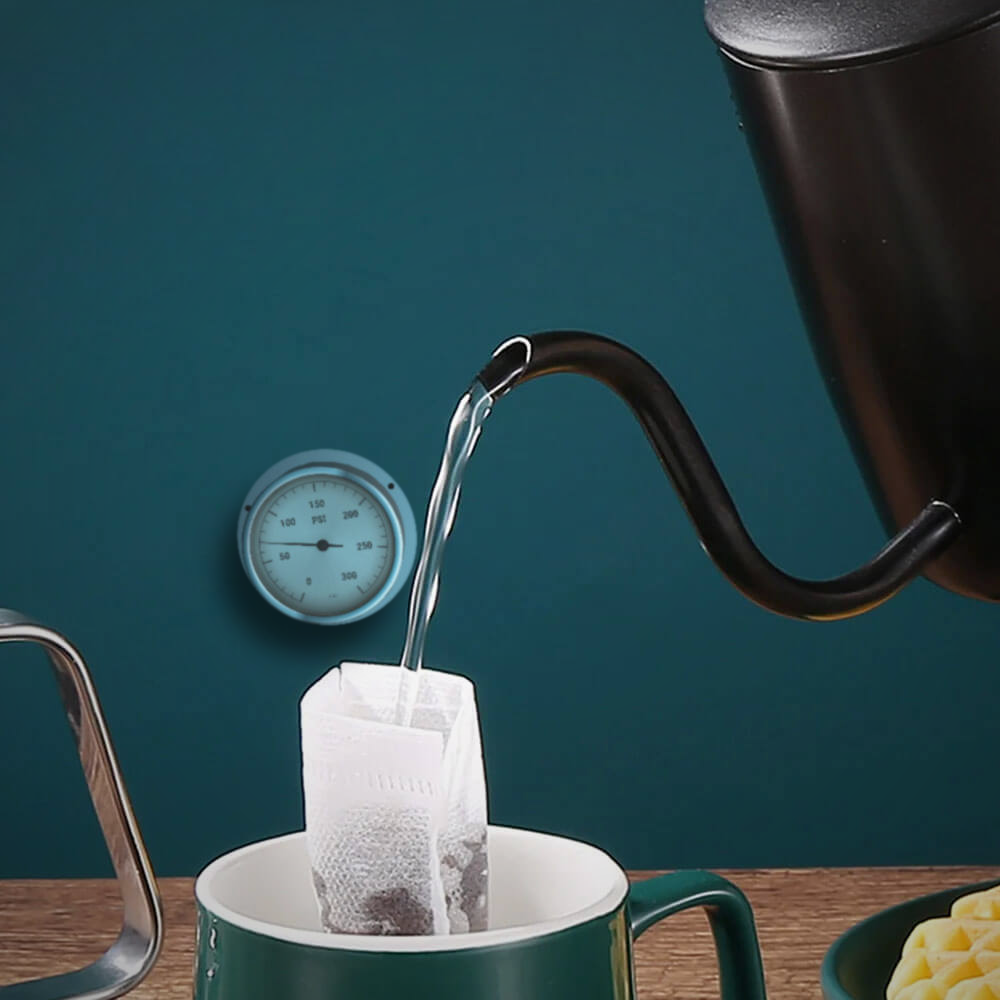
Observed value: 70; psi
